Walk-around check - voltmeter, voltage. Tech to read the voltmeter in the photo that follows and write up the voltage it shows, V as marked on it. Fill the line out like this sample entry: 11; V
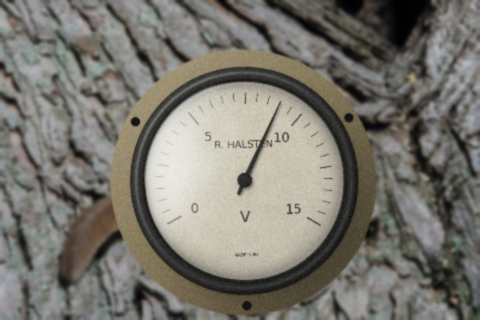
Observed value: 9; V
